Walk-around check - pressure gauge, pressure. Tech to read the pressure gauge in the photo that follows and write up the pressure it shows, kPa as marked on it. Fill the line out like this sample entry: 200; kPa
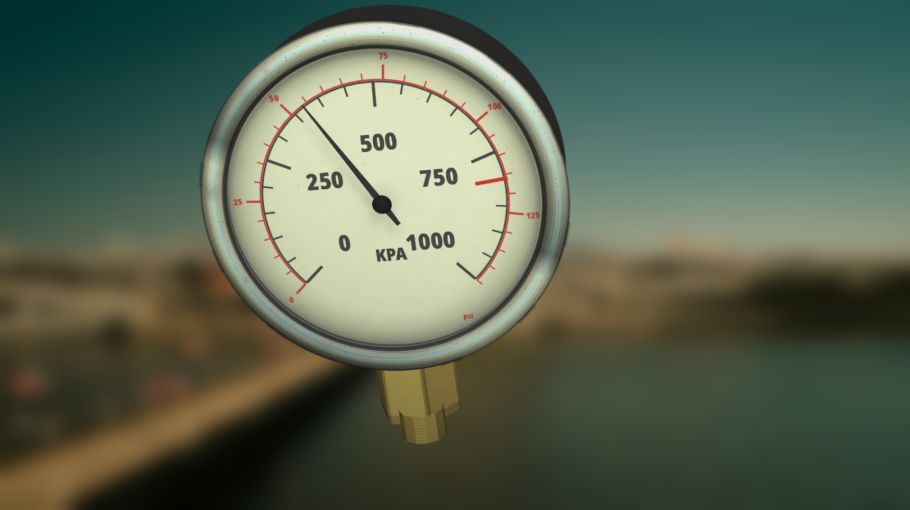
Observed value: 375; kPa
